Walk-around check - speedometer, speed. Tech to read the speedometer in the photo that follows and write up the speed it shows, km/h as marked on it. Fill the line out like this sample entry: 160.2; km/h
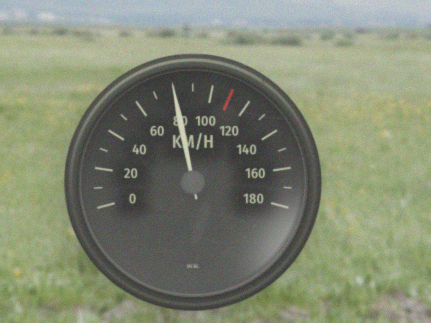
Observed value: 80; km/h
